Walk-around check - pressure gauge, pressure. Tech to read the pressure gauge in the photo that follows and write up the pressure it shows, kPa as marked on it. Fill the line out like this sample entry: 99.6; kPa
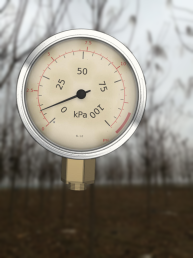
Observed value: 7.5; kPa
